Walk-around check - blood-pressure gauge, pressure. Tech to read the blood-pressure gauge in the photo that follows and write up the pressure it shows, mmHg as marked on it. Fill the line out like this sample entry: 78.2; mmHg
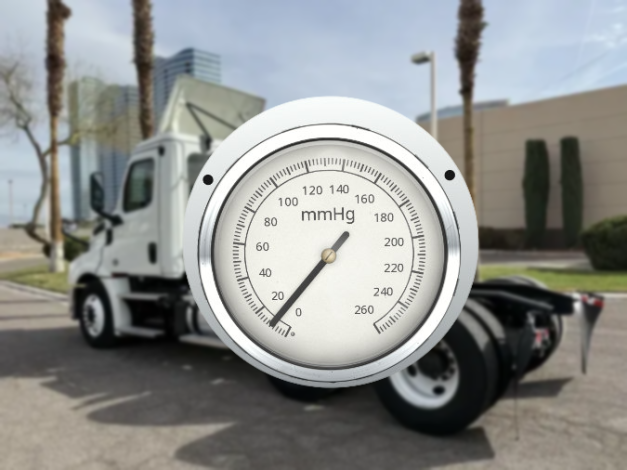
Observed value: 10; mmHg
